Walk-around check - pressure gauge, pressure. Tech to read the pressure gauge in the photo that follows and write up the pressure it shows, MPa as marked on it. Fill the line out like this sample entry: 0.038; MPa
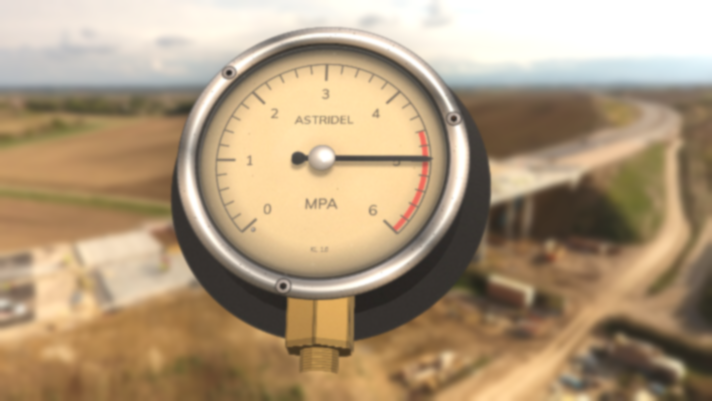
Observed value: 5; MPa
